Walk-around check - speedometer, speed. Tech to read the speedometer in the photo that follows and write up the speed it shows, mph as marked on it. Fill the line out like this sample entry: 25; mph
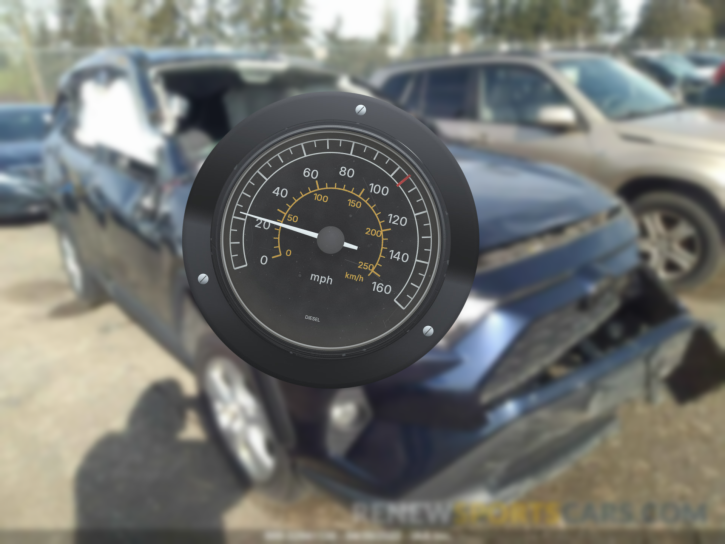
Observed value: 22.5; mph
